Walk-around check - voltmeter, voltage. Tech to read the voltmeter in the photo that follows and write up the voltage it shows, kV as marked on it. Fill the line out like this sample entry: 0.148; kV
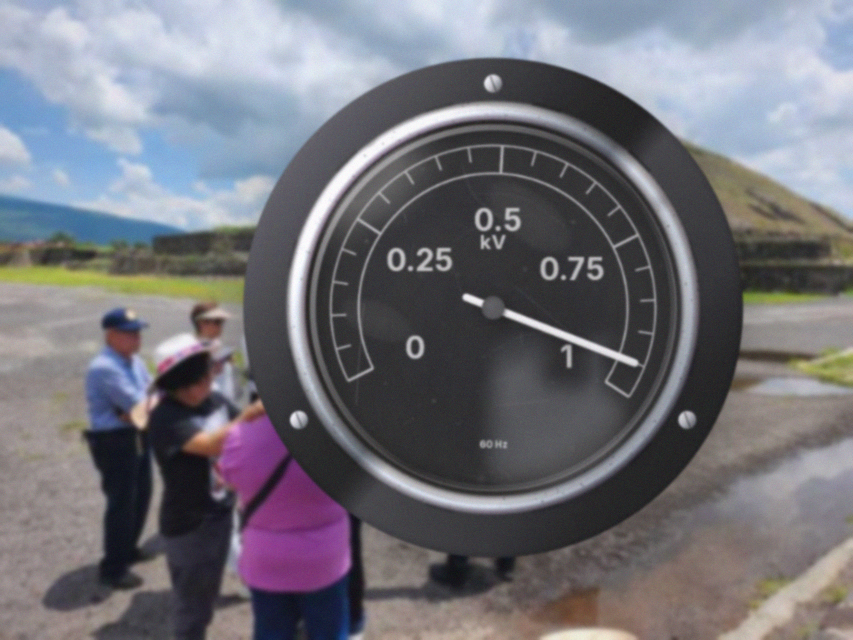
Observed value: 0.95; kV
